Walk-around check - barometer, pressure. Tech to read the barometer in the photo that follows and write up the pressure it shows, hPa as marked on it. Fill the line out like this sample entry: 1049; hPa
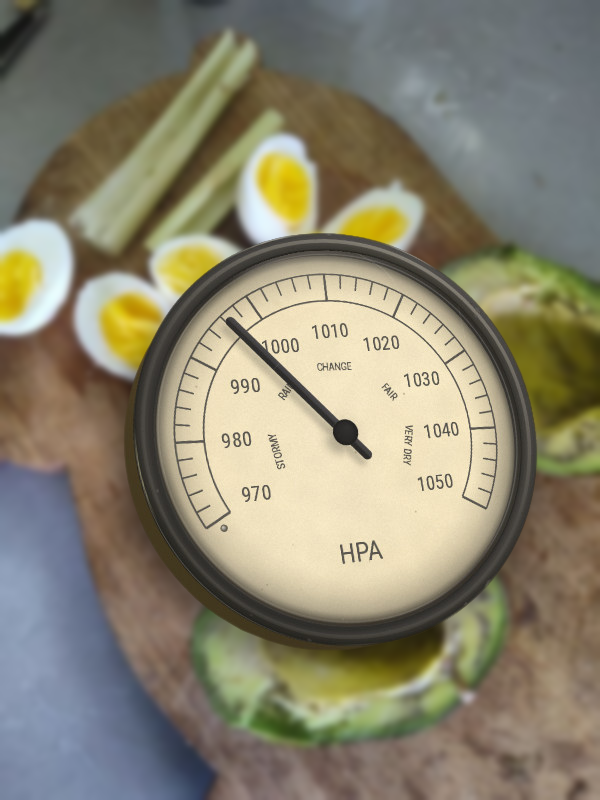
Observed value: 996; hPa
